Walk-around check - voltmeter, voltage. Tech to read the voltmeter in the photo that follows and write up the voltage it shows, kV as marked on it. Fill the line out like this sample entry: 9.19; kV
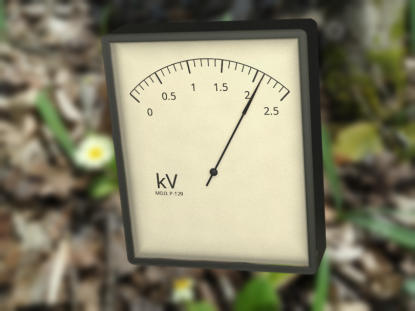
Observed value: 2.1; kV
